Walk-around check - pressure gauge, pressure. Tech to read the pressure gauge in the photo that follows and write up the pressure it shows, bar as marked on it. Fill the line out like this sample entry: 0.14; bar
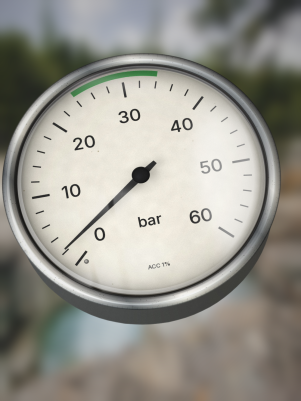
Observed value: 2; bar
